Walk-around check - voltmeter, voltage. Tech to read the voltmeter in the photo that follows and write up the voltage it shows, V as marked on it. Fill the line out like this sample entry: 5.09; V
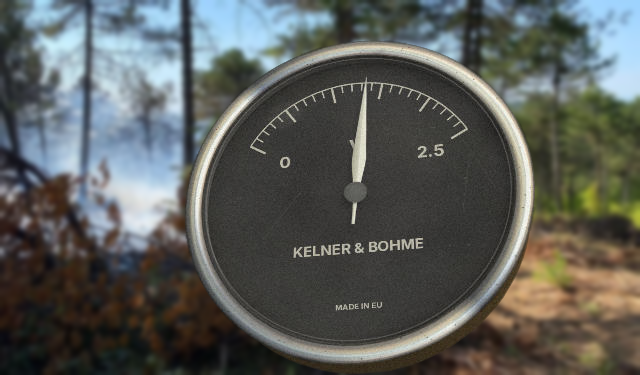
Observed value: 1.35; V
